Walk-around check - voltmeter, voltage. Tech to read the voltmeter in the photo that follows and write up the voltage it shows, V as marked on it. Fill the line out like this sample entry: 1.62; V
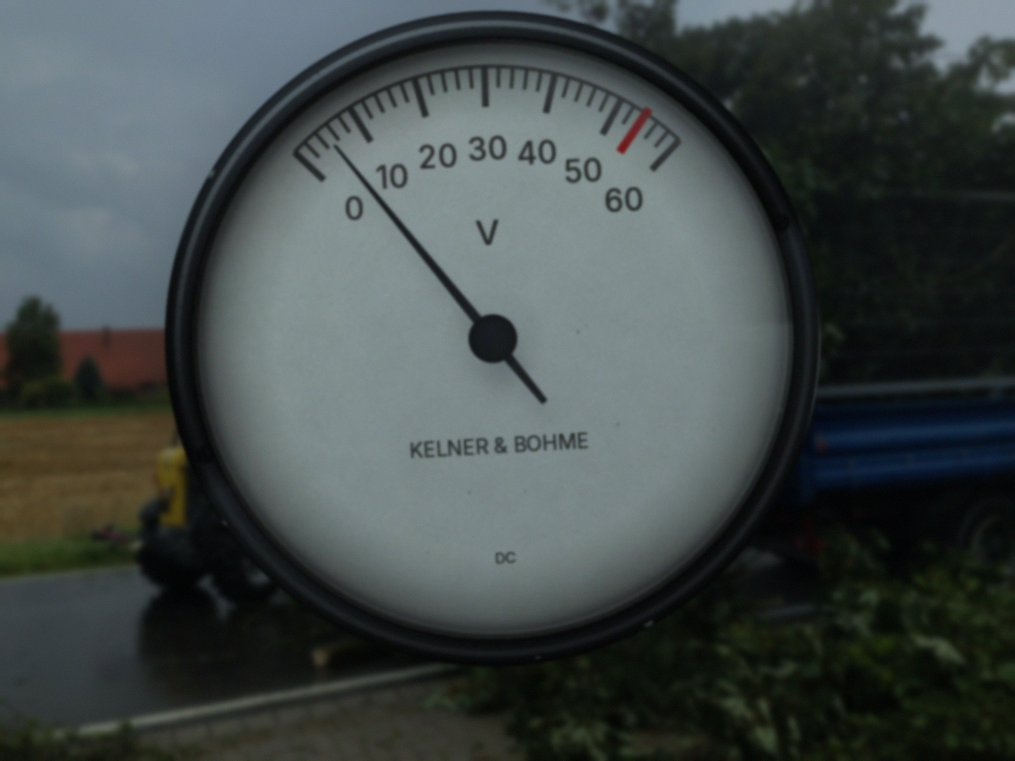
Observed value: 5; V
